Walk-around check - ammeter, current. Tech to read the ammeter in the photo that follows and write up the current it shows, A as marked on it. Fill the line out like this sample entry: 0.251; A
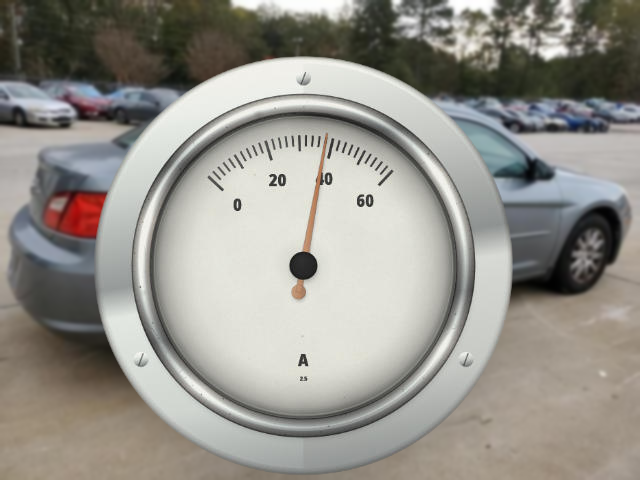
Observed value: 38; A
